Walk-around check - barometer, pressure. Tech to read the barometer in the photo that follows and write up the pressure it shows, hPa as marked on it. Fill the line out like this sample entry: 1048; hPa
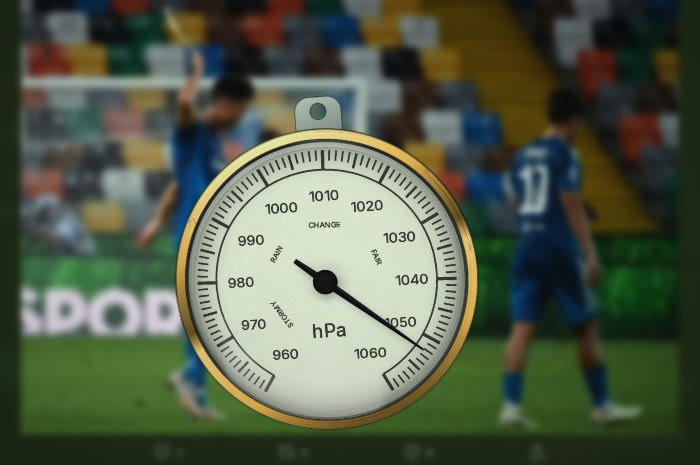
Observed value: 1052; hPa
